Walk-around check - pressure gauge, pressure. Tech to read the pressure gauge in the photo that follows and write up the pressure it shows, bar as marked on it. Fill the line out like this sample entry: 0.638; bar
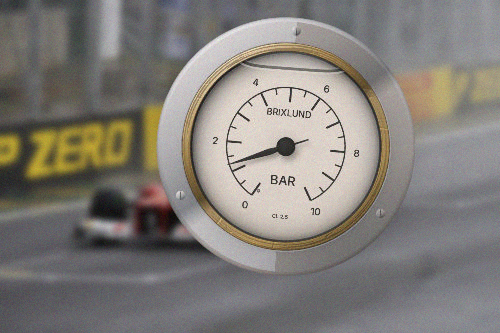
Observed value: 1.25; bar
